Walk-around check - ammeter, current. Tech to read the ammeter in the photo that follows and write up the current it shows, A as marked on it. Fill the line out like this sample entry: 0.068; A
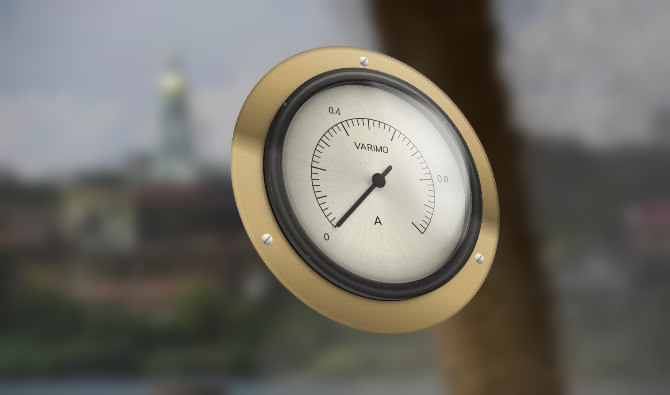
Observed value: 0; A
